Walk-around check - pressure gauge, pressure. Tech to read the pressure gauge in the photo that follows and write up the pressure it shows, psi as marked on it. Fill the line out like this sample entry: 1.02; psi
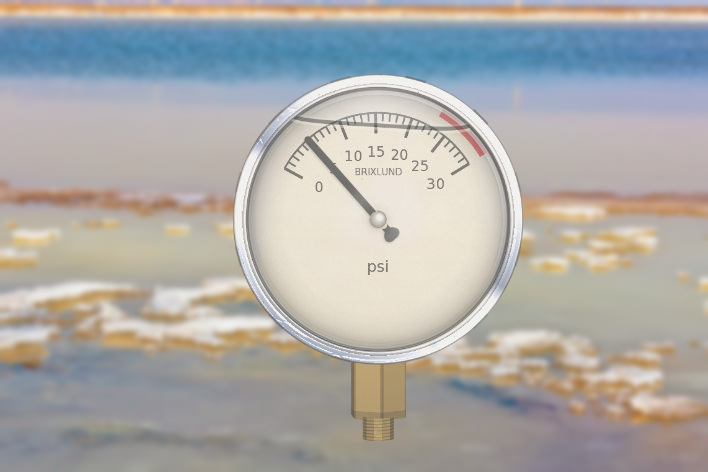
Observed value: 5; psi
